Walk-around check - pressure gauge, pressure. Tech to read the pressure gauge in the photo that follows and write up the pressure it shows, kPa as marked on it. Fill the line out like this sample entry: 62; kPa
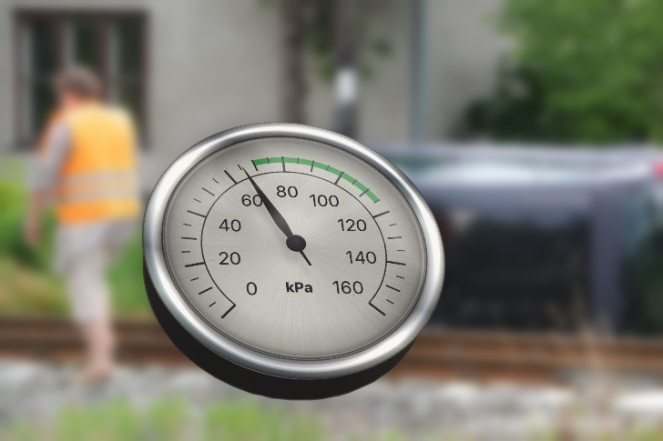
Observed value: 65; kPa
